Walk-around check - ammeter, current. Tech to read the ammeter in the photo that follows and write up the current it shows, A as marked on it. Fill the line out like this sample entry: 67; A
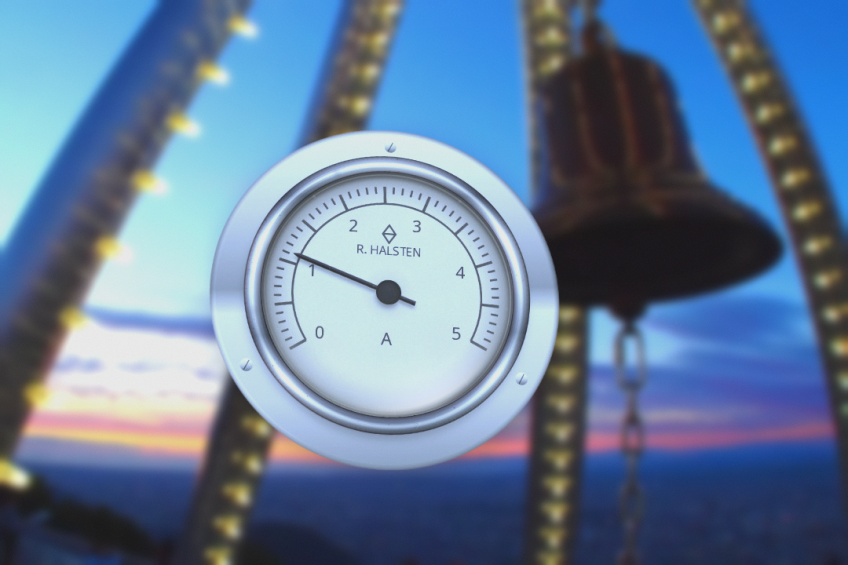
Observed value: 1.1; A
